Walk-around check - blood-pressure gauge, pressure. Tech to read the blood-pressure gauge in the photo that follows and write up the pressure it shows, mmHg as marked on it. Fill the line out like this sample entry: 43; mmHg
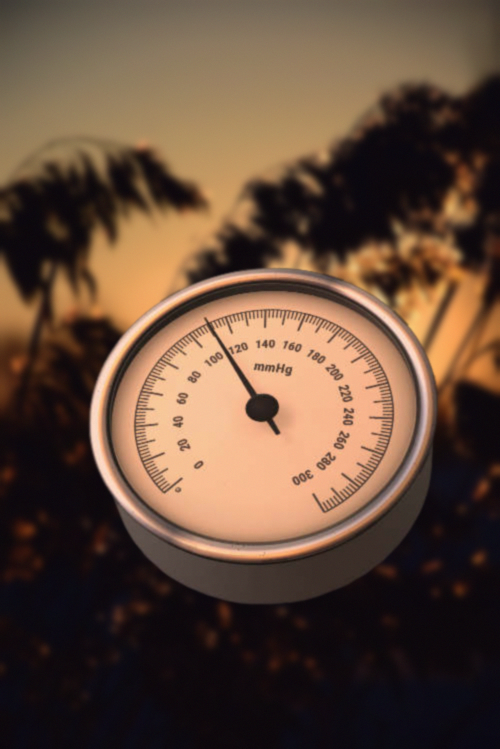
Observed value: 110; mmHg
